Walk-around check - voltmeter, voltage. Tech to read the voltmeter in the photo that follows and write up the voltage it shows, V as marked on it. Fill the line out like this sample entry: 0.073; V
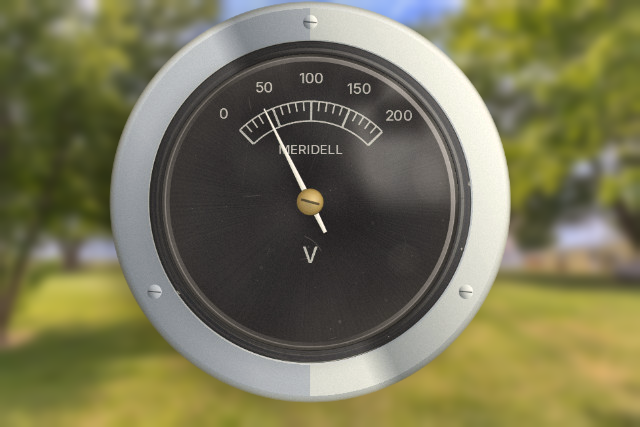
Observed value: 40; V
